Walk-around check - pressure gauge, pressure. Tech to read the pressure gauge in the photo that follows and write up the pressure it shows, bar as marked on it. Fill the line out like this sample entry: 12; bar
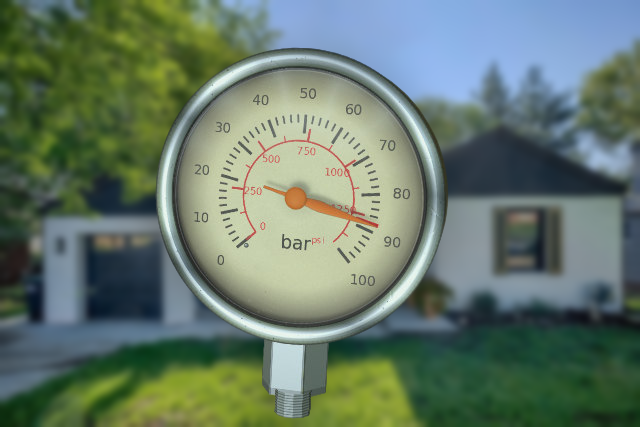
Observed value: 88; bar
